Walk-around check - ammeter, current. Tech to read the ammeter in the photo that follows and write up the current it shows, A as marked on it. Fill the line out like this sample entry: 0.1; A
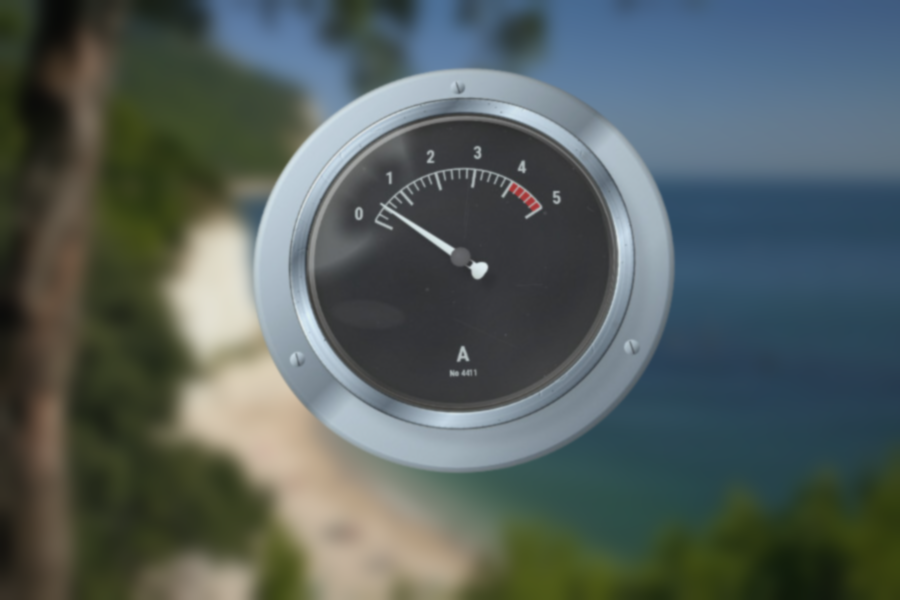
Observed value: 0.4; A
